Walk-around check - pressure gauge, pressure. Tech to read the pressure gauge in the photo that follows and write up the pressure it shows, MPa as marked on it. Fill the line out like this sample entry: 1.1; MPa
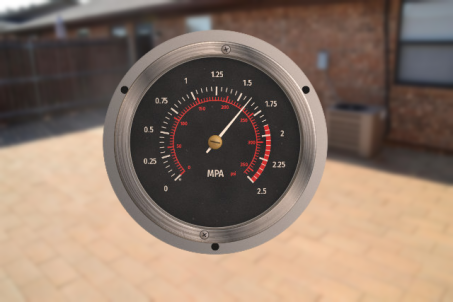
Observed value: 1.6; MPa
